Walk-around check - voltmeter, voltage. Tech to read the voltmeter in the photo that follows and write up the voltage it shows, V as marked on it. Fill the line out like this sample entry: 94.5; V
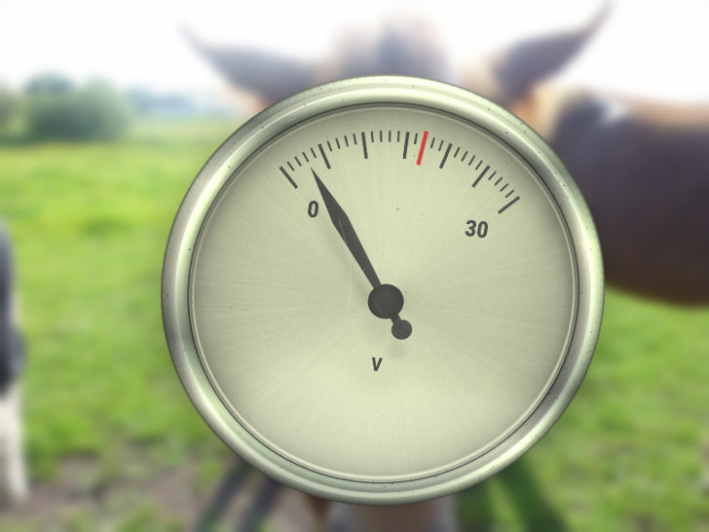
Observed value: 3; V
